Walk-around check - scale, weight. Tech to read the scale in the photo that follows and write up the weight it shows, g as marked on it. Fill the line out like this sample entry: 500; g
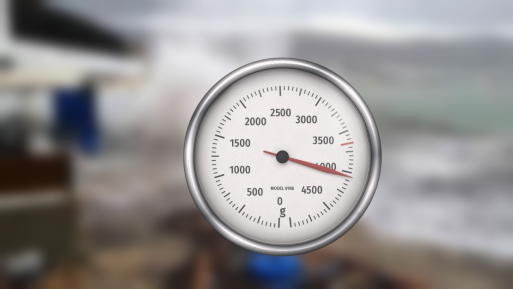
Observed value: 4050; g
